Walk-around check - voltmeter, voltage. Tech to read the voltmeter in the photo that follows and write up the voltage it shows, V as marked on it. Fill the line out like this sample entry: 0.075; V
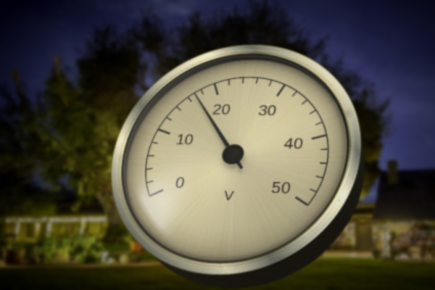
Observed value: 17; V
